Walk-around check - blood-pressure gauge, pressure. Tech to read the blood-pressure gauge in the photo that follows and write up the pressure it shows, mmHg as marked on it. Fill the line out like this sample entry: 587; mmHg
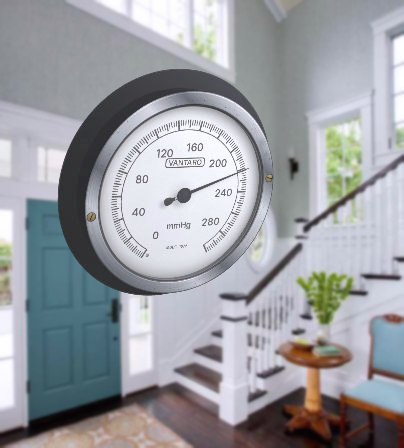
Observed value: 220; mmHg
